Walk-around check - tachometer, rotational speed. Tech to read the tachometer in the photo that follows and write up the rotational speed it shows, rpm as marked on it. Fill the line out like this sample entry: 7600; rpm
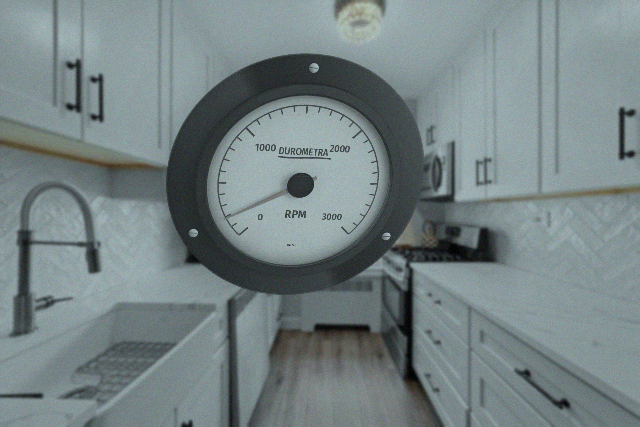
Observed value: 200; rpm
